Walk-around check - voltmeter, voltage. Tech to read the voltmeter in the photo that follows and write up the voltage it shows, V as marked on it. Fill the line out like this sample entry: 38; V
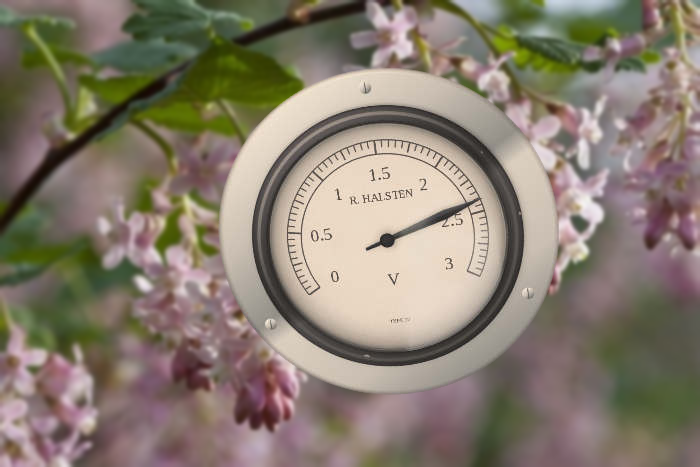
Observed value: 2.4; V
